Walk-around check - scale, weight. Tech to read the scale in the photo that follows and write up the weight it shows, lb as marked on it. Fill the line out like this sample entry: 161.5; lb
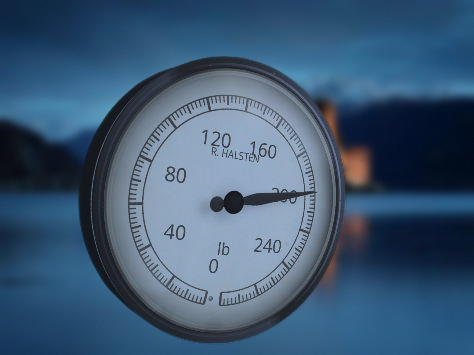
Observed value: 200; lb
